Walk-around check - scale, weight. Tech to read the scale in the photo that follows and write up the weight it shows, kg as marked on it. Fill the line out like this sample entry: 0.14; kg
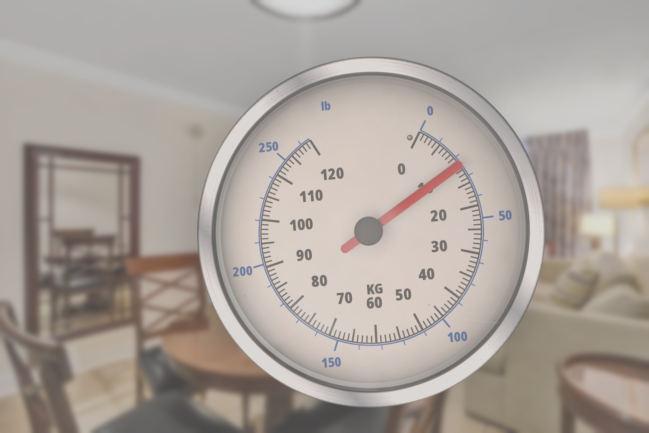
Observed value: 11; kg
